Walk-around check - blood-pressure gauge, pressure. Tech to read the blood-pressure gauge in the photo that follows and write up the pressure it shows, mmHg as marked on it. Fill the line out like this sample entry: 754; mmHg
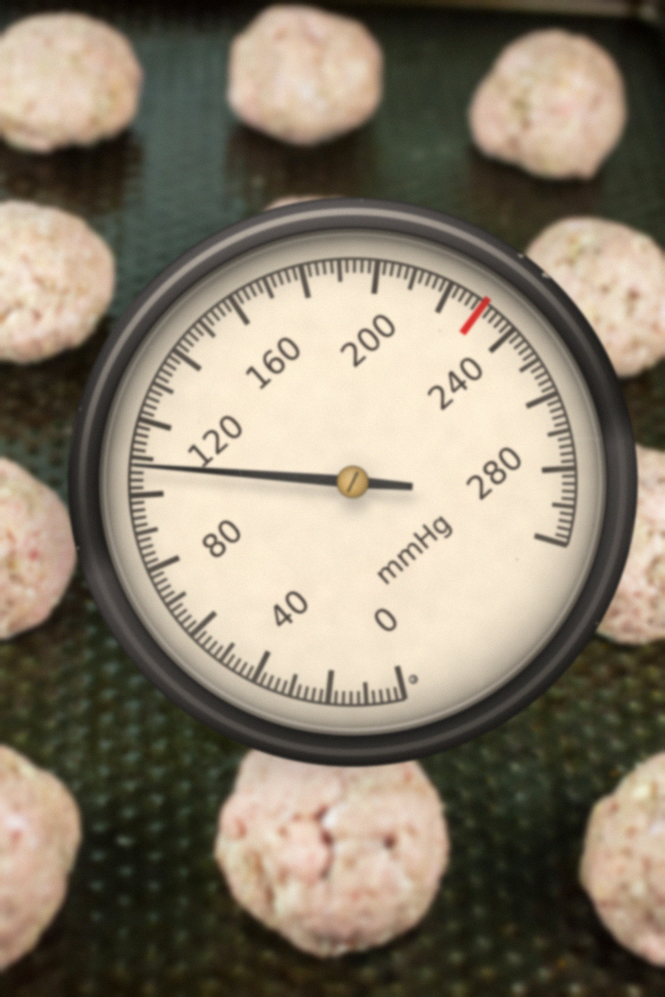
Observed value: 108; mmHg
